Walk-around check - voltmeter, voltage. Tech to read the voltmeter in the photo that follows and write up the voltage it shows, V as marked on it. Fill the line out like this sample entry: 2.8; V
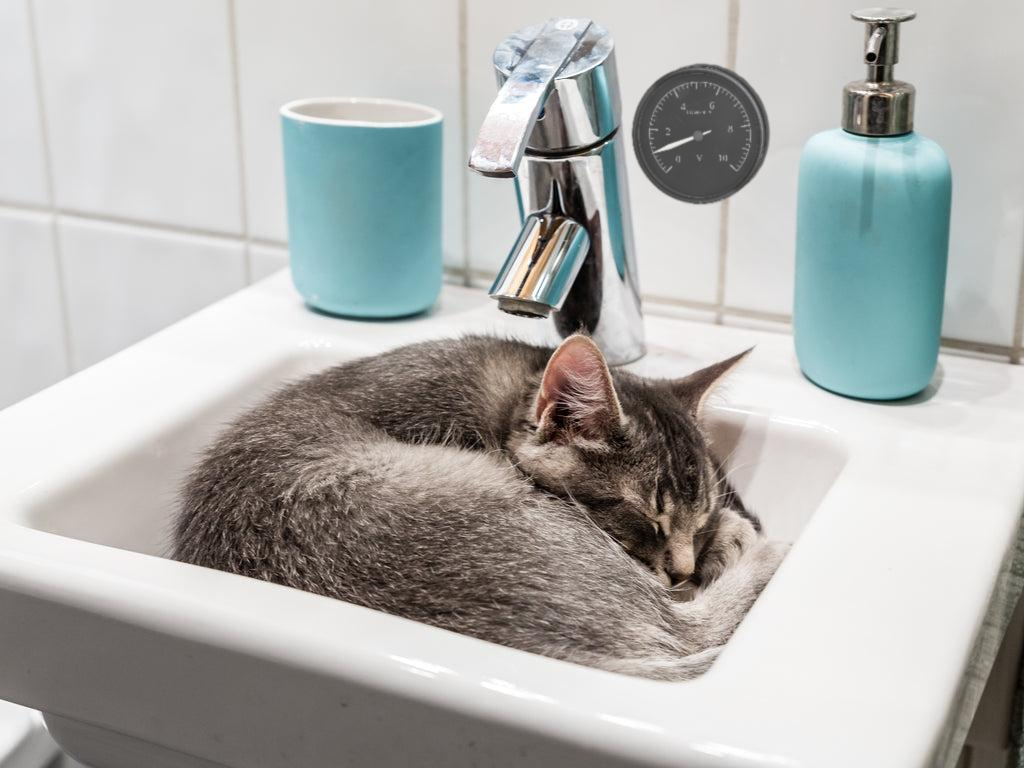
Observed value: 1; V
